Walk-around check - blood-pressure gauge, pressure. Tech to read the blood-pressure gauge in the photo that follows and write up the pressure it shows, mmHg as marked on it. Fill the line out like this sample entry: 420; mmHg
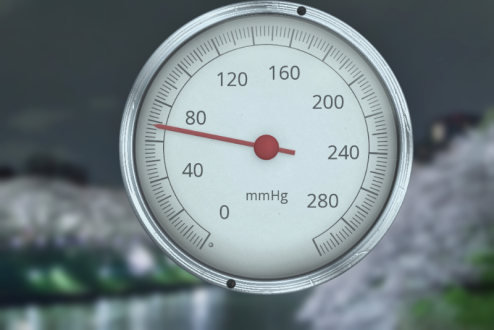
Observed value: 68; mmHg
